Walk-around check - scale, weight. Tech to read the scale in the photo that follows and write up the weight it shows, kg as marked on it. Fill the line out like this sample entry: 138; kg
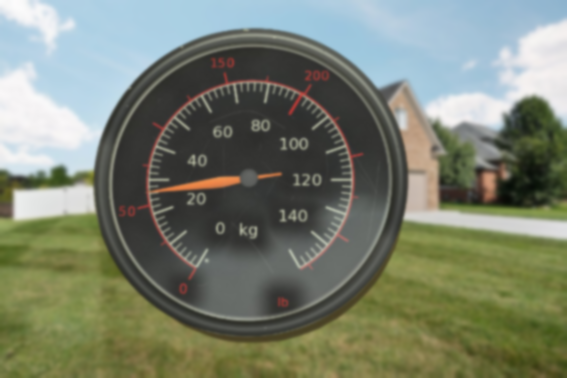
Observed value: 26; kg
